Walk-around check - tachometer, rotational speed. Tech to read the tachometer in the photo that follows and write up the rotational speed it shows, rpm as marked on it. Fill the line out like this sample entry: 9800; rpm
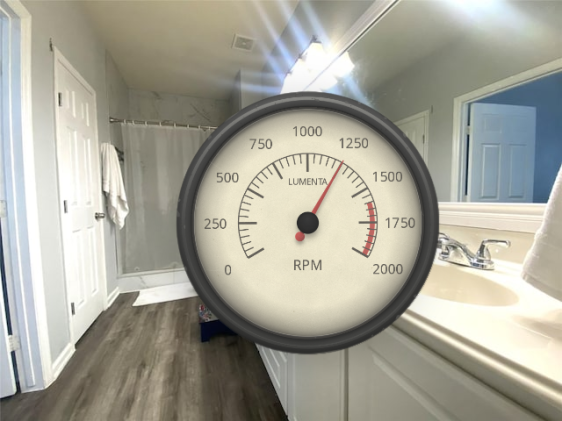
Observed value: 1250; rpm
